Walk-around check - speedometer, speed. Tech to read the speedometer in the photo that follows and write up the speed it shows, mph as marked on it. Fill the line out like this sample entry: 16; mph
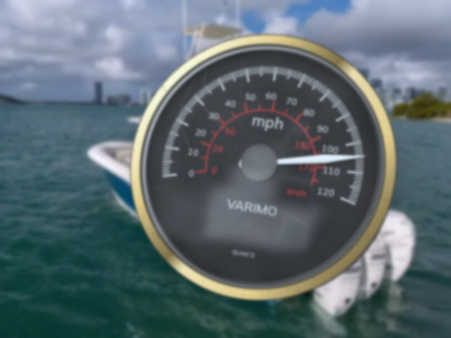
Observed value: 105; mph
